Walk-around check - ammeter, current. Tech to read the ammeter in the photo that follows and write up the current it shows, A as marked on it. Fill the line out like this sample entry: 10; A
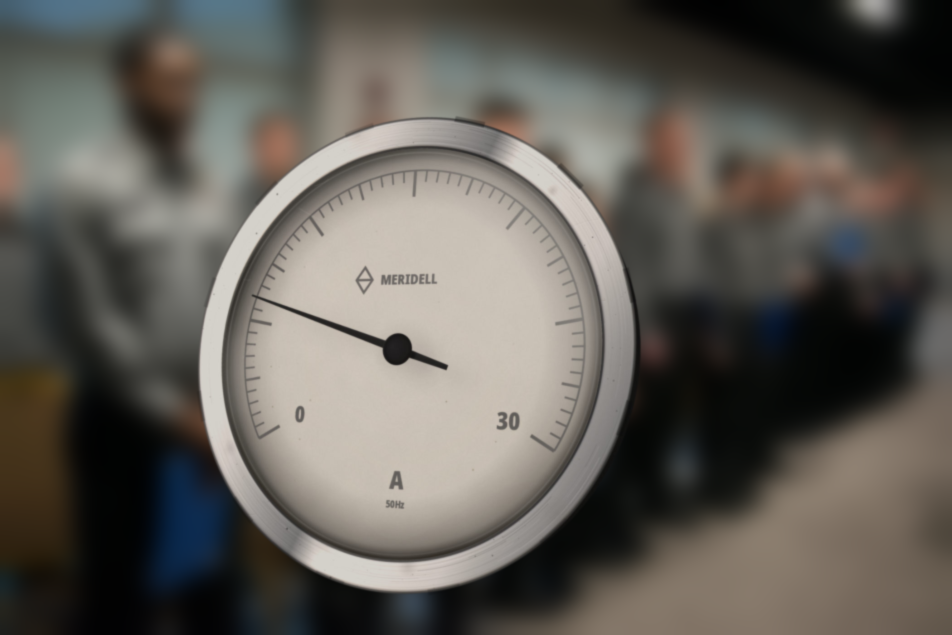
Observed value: 6; A
